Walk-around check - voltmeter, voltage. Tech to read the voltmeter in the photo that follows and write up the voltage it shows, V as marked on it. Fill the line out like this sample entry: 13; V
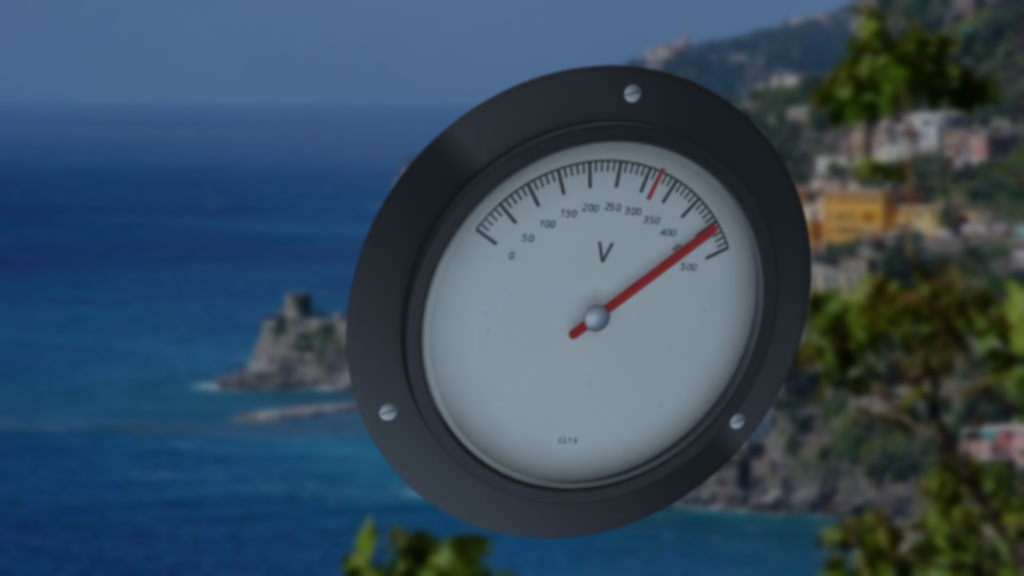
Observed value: 450; V
